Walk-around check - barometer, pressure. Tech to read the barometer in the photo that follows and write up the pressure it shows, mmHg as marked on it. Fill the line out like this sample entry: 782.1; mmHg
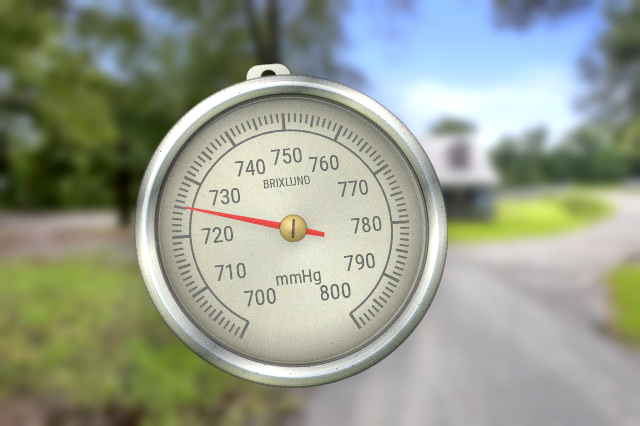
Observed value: 725; mmHg
